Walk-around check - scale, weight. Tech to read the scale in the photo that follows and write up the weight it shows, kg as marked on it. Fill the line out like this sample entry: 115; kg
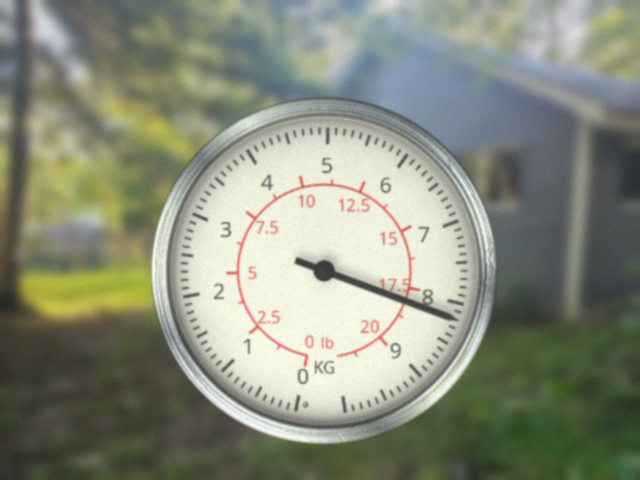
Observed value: 8.2; kg
